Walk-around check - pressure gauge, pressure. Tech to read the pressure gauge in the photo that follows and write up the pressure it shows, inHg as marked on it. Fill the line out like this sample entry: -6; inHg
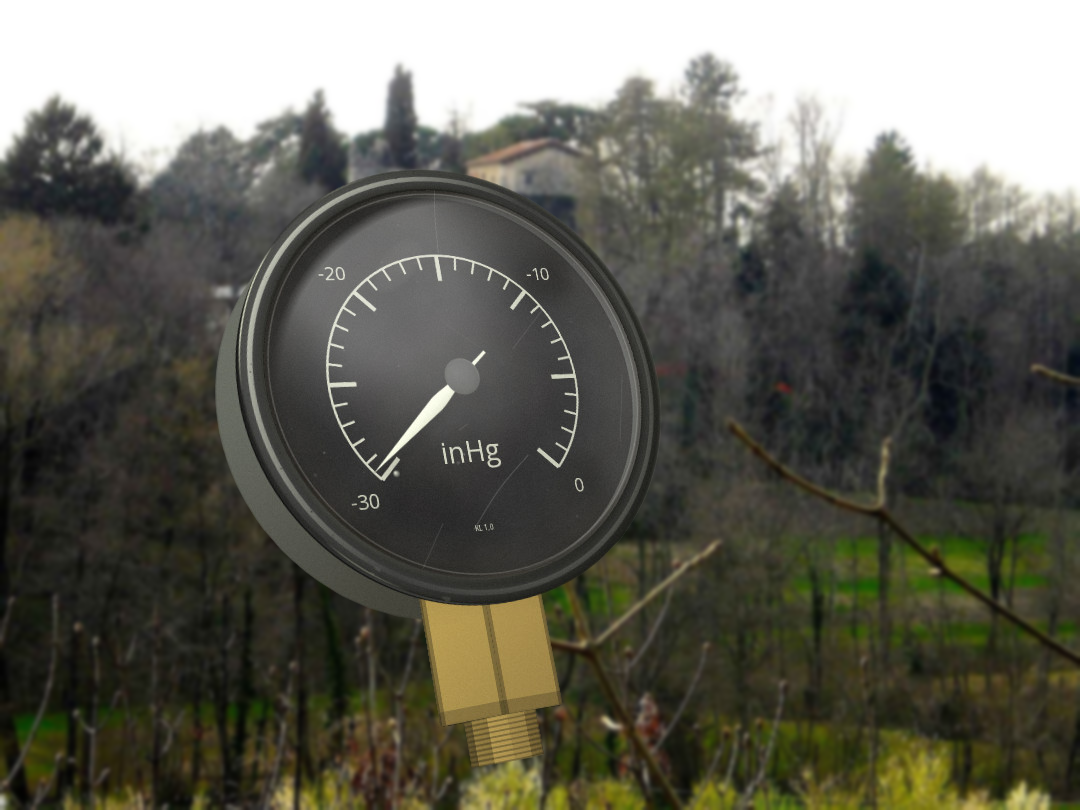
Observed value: -29.5; inHg
